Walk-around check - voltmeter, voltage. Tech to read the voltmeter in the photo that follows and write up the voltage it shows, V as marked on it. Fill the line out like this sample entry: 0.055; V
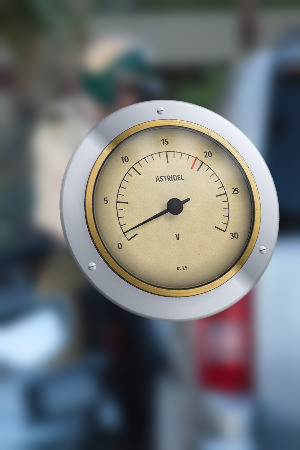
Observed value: 1; V
